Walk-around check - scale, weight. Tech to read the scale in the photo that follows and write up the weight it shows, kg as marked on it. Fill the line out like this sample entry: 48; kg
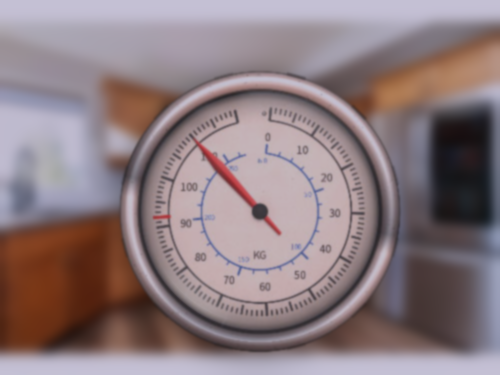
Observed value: 110; kg
